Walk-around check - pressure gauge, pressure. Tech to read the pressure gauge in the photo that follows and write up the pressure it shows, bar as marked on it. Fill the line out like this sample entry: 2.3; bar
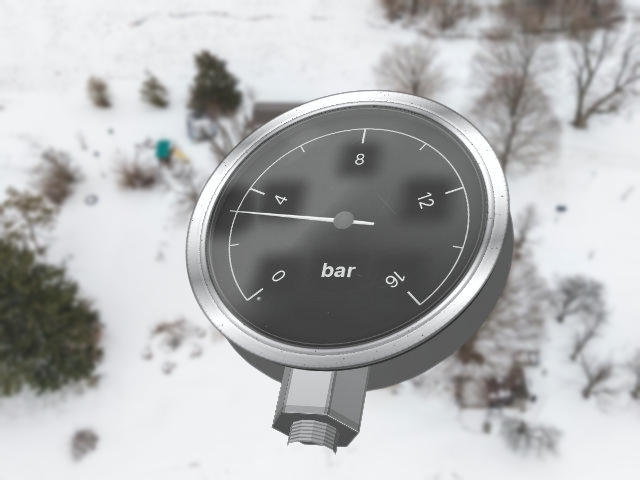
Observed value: 3; bar
